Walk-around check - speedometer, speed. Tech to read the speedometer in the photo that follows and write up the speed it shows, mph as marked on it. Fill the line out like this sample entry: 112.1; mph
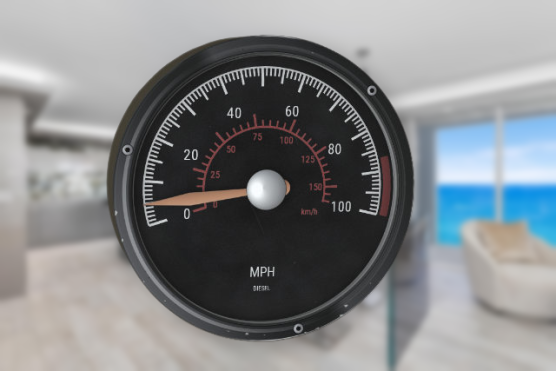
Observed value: 5; mph
